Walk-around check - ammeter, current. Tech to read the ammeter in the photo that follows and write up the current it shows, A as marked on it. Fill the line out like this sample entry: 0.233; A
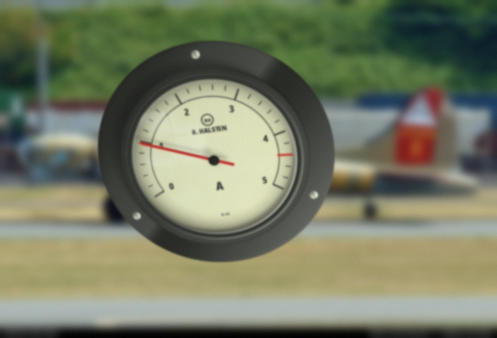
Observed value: 1; A
